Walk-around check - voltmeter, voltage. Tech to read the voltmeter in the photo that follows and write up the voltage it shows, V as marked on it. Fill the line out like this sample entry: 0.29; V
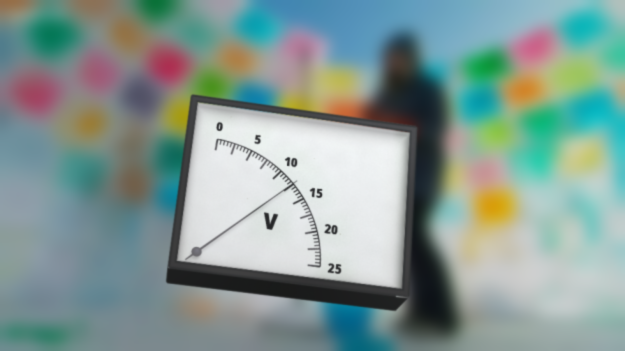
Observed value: 12.5; V
